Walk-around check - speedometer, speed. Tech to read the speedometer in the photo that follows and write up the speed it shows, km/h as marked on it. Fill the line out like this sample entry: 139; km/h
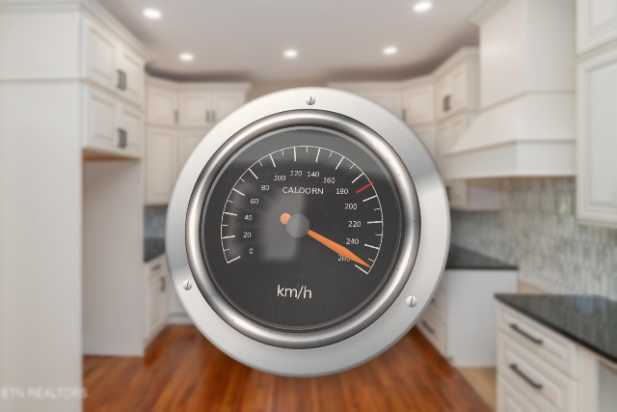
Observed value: 255; km/h
